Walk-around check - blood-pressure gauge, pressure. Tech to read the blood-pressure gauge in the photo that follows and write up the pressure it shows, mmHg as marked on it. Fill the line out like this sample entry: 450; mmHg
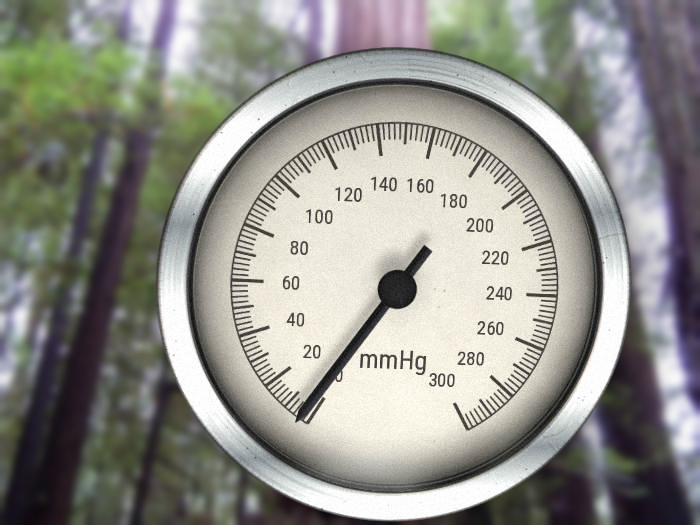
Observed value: 4; mmHg
